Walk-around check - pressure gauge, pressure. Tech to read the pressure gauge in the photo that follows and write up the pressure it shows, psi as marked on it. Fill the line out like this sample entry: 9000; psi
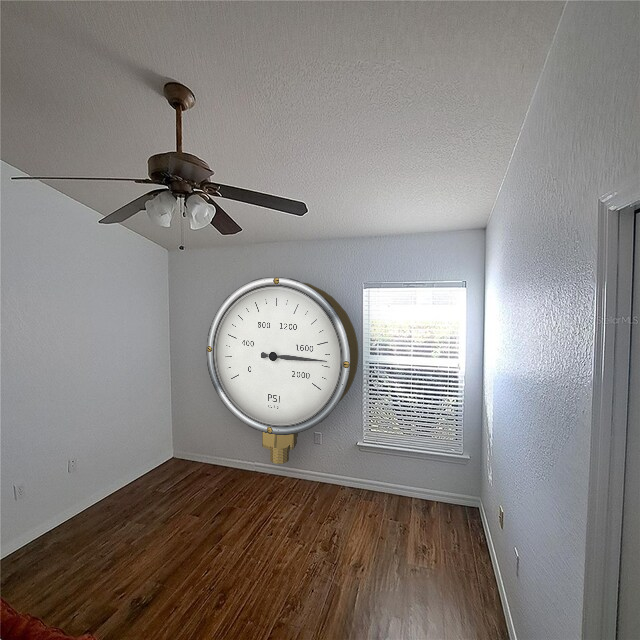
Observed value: 1750; psi
